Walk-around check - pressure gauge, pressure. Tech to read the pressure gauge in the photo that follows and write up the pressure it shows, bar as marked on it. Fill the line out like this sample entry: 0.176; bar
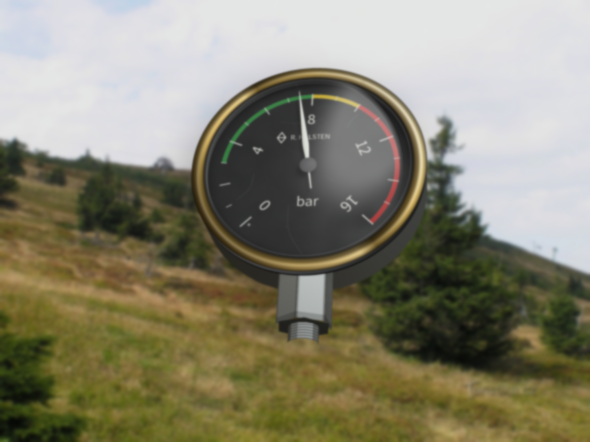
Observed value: 7.5; bar
